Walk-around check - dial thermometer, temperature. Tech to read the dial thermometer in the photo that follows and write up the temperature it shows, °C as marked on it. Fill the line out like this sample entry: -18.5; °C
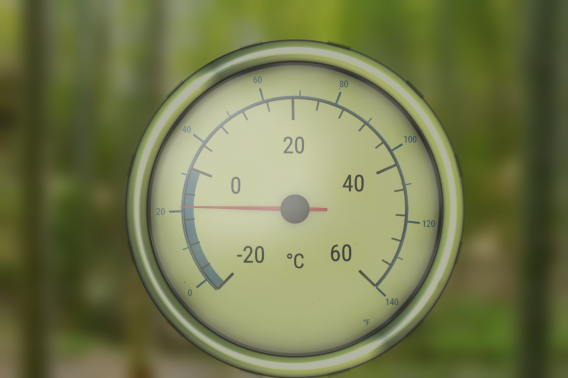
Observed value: -6; °C
